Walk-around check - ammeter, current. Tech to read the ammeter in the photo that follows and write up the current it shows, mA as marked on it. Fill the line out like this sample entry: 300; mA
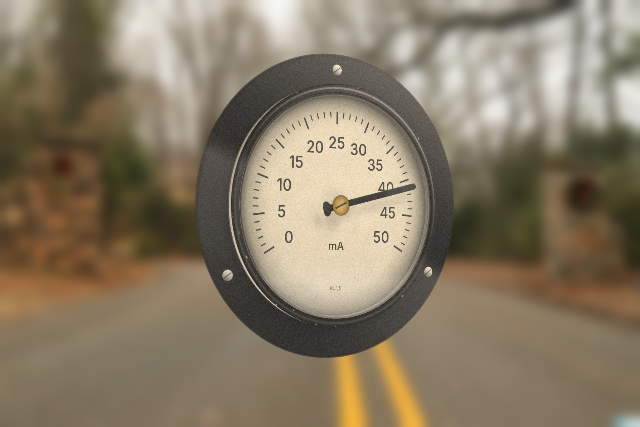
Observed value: 41; mA
